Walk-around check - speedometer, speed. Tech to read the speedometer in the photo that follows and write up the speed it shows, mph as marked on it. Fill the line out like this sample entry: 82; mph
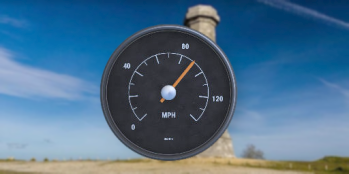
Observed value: 90; mph
